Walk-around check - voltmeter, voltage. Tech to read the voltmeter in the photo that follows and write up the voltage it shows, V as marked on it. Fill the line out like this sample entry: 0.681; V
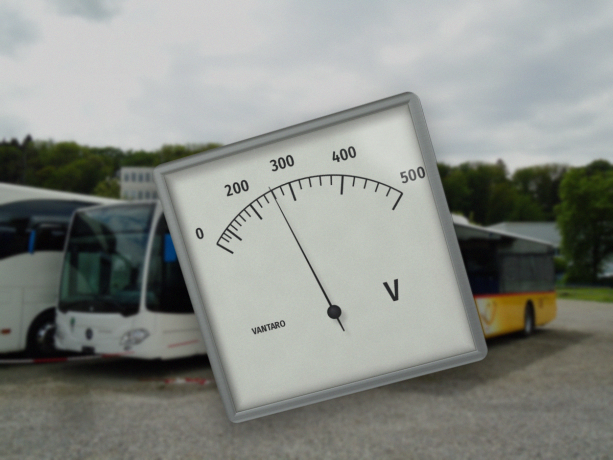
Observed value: 260; V
